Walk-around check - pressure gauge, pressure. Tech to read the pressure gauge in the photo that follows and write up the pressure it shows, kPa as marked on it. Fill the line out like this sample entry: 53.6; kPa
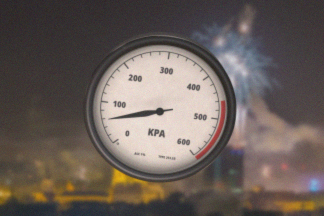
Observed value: 60; kPa
